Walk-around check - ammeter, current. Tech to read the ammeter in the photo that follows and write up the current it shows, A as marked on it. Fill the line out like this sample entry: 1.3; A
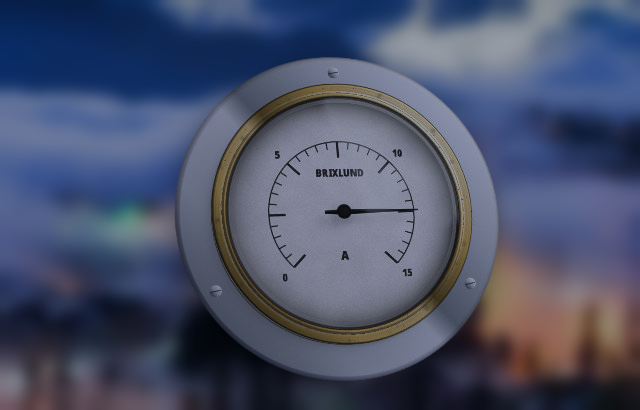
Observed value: 12.5; A
